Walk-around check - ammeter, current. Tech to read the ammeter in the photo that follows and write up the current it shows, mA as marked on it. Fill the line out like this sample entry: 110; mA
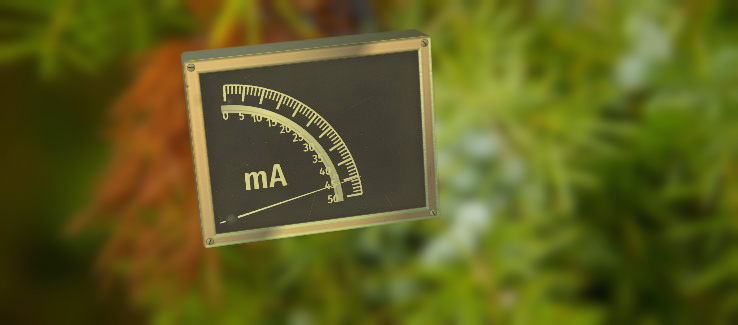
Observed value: 45; mA
